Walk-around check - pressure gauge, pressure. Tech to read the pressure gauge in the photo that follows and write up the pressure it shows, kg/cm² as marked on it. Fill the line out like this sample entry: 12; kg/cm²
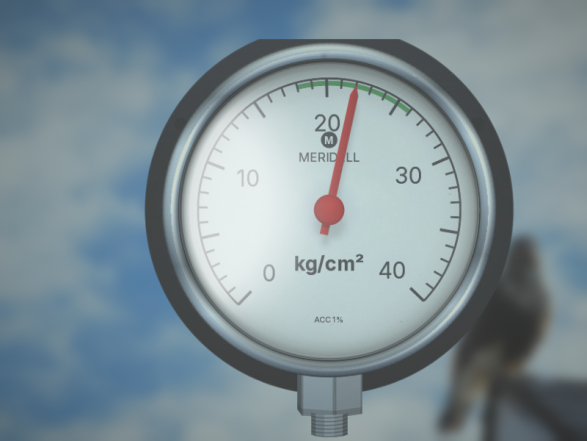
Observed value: 22; kg/cm²
